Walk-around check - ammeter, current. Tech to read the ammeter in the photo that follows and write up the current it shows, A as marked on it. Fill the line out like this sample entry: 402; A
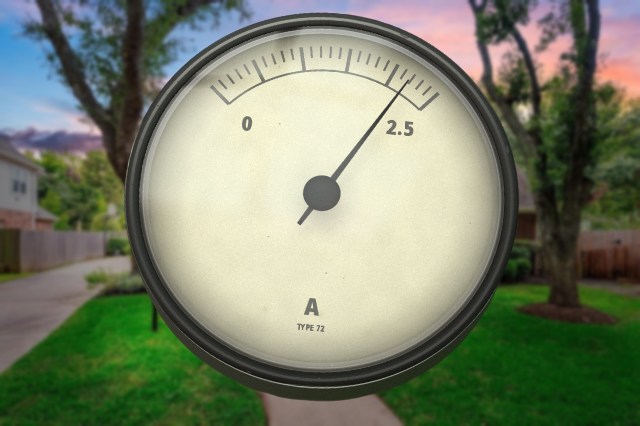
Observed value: 2.2; A
